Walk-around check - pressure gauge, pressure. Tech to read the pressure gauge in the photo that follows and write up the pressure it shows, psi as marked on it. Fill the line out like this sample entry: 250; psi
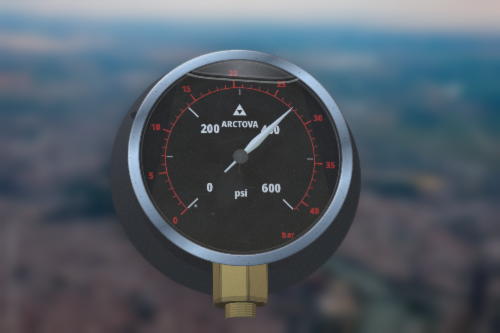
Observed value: 400; psi
